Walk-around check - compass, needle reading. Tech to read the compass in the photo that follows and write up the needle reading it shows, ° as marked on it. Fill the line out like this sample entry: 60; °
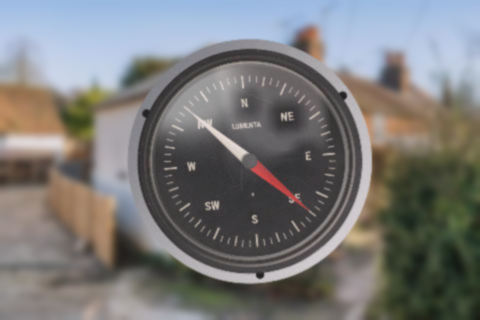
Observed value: 135; °
